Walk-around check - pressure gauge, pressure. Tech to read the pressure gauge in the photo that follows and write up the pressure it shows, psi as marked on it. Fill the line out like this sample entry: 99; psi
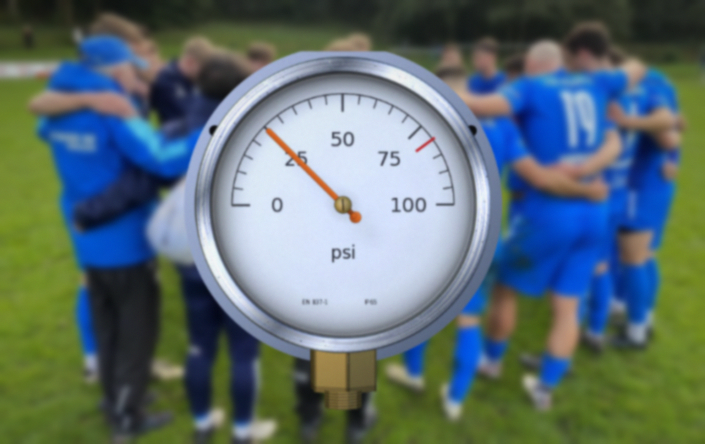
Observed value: 25; psi
